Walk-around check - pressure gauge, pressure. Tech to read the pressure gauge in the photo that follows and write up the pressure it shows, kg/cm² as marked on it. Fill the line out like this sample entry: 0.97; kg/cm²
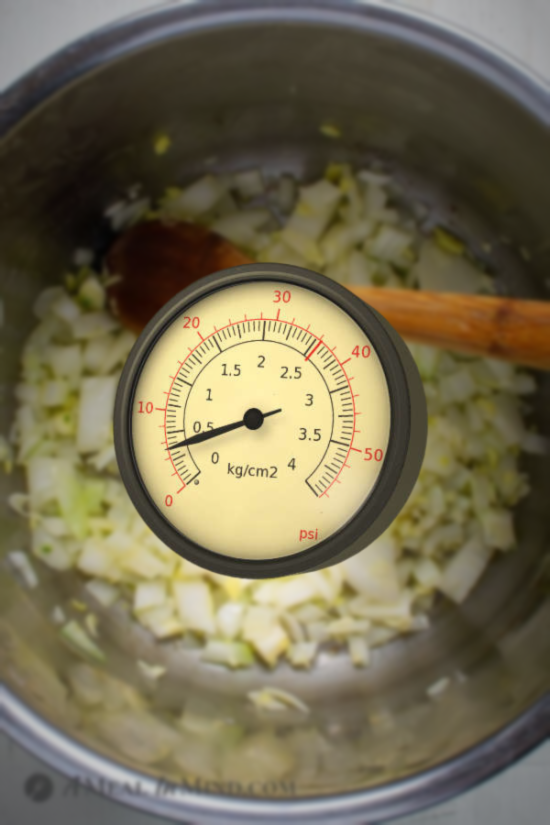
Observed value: 0.35; kg/cm²
